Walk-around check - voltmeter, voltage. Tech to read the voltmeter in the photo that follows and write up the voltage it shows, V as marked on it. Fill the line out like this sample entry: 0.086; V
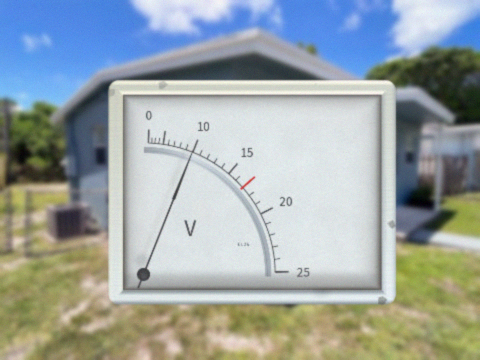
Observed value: 10; V
